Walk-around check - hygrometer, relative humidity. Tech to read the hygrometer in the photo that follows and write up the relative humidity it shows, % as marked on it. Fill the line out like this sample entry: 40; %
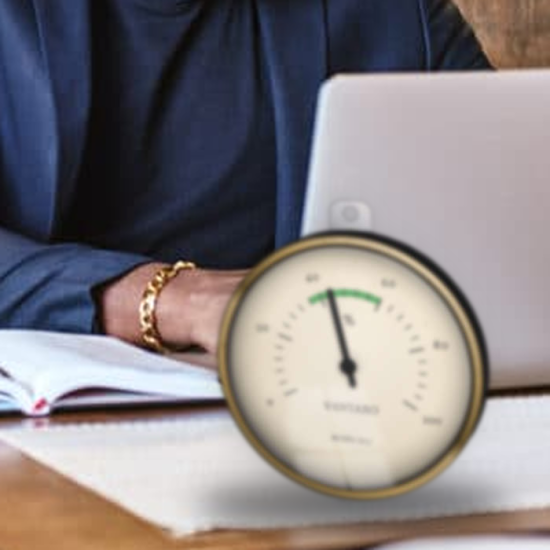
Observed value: 44; %
